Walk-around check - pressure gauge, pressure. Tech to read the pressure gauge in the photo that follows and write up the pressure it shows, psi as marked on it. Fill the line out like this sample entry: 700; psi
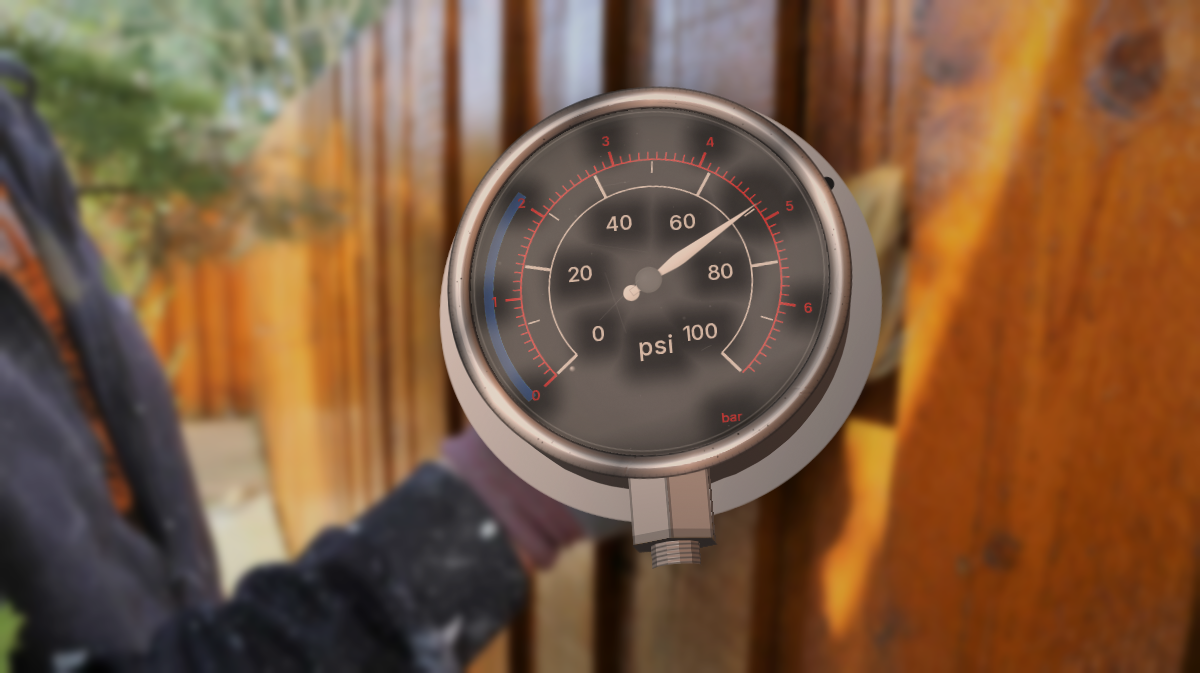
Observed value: 70; psi
